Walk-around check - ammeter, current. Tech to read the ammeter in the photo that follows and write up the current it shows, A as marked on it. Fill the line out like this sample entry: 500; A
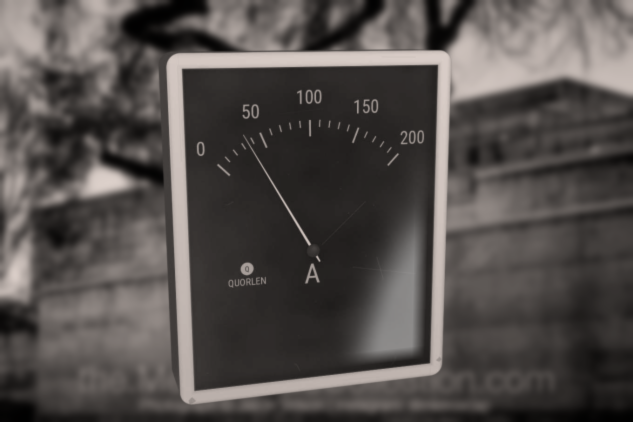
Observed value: 35; A
